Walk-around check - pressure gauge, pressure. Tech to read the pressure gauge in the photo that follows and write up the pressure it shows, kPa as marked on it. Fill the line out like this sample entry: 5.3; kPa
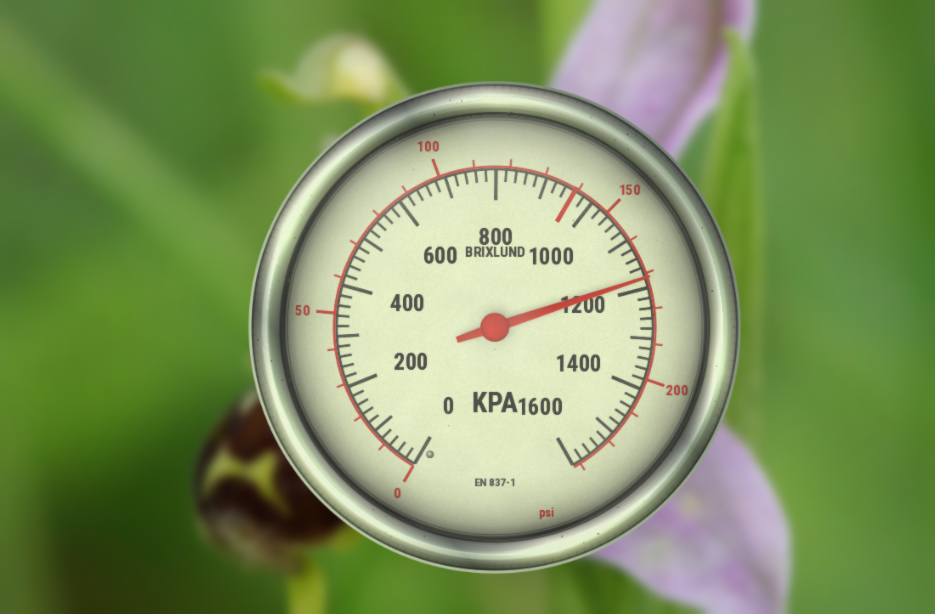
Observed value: 1180; kPa
